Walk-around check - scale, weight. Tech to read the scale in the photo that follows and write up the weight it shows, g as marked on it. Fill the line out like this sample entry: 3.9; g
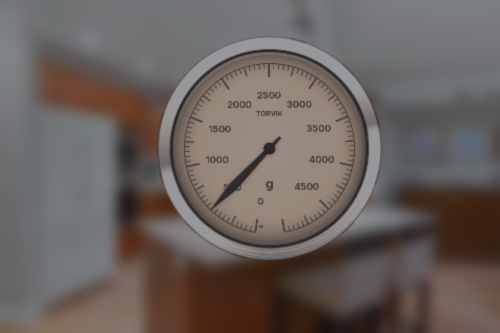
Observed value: 500; g
